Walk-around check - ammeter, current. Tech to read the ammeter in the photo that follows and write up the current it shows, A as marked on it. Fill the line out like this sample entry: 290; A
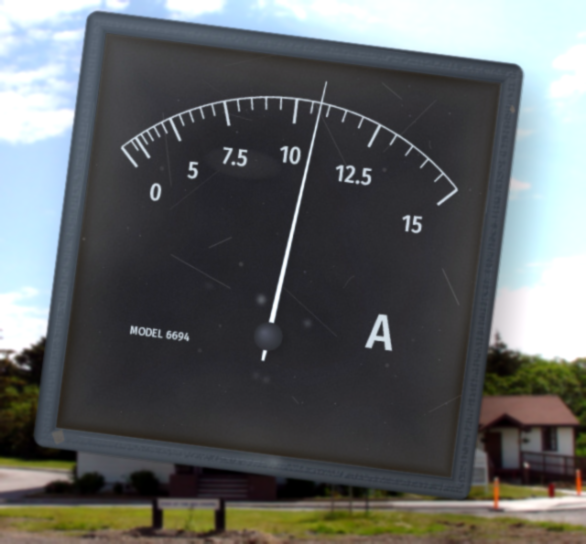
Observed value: 10.75; A
